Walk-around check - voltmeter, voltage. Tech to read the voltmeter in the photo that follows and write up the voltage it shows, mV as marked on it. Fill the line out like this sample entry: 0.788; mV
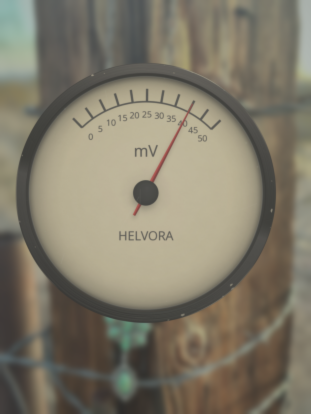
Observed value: 40; mV
